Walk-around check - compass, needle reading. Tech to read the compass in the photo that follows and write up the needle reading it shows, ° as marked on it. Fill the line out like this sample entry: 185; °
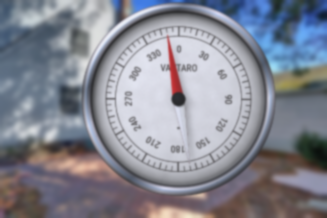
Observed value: 350; °
